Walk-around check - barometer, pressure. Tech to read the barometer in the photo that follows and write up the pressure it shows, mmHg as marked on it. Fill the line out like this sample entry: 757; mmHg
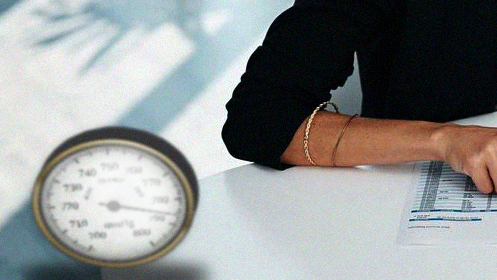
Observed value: 785; mmHg
